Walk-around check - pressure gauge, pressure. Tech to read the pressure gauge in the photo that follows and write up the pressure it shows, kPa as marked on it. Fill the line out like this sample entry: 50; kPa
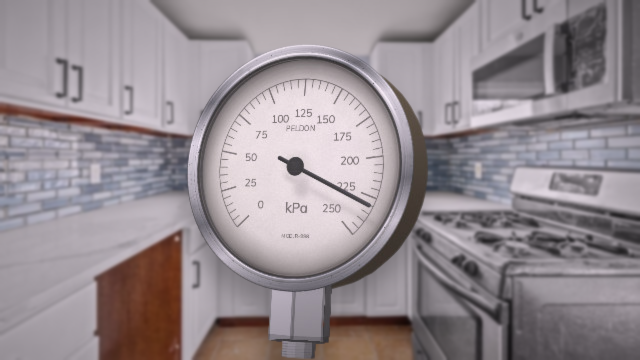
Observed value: 230; kPa
